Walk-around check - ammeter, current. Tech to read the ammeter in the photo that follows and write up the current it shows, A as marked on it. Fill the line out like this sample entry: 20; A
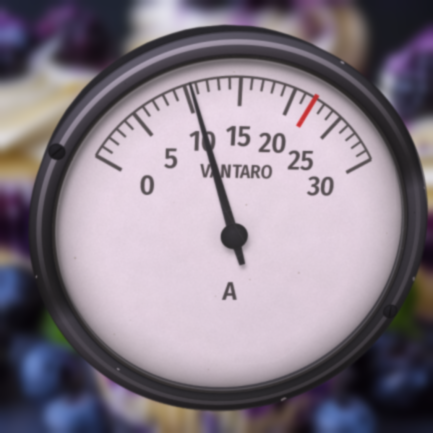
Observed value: 10.5; A
